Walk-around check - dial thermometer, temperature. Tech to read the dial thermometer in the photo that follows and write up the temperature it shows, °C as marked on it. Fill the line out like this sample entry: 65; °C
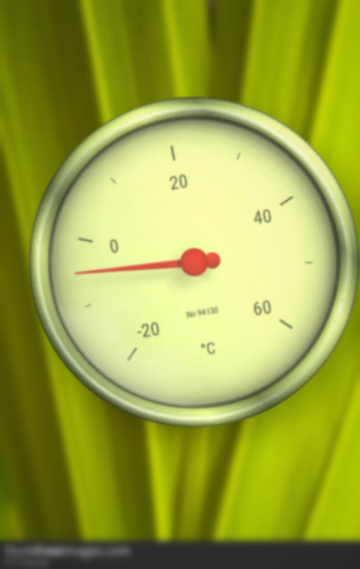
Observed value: -5; °C
